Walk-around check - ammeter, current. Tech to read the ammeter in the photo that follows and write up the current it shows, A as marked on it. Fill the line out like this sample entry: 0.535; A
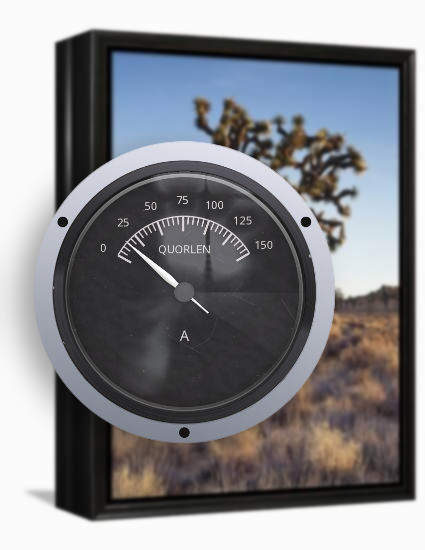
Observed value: 15; A
